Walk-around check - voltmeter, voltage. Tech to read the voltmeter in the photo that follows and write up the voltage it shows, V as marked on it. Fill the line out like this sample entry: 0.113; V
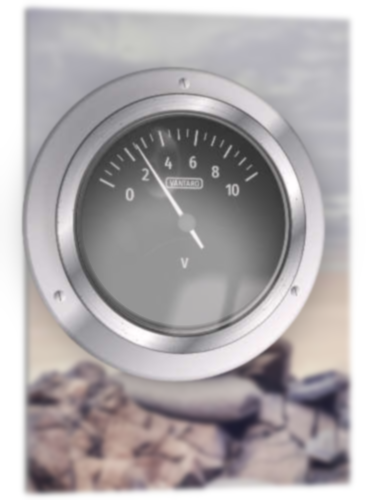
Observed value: 2.5; V
